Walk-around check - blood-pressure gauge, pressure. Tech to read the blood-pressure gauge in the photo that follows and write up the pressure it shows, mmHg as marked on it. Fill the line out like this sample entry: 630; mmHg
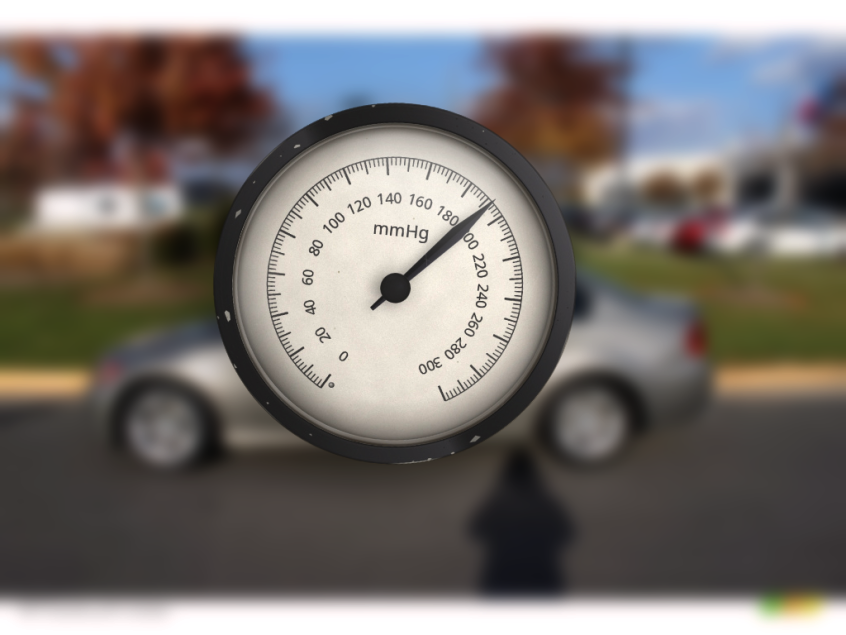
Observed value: 192; mmHg
